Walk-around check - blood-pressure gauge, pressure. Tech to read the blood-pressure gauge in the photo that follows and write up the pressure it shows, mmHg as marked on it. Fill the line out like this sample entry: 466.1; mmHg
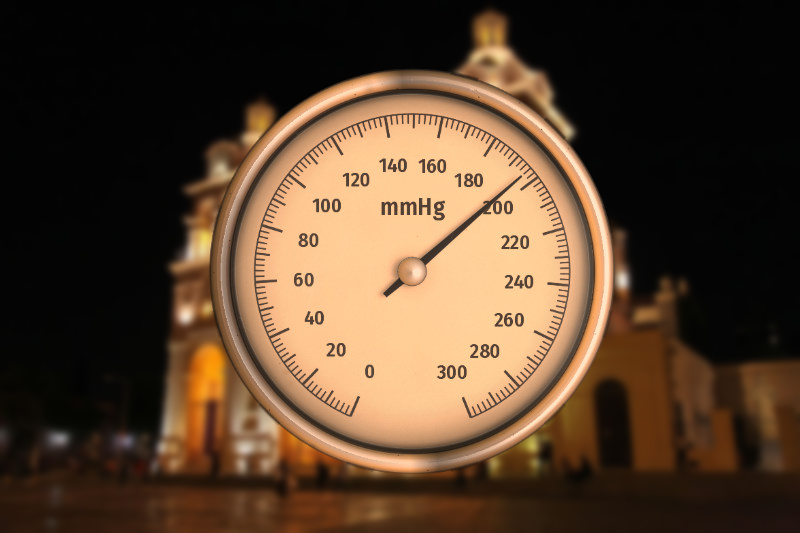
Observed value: 196; mmHg
